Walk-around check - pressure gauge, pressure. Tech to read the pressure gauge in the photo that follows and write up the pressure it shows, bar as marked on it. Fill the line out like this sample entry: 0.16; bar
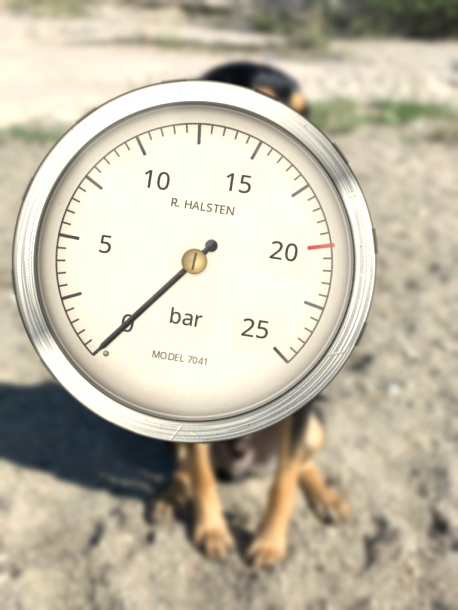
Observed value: 0; bar
